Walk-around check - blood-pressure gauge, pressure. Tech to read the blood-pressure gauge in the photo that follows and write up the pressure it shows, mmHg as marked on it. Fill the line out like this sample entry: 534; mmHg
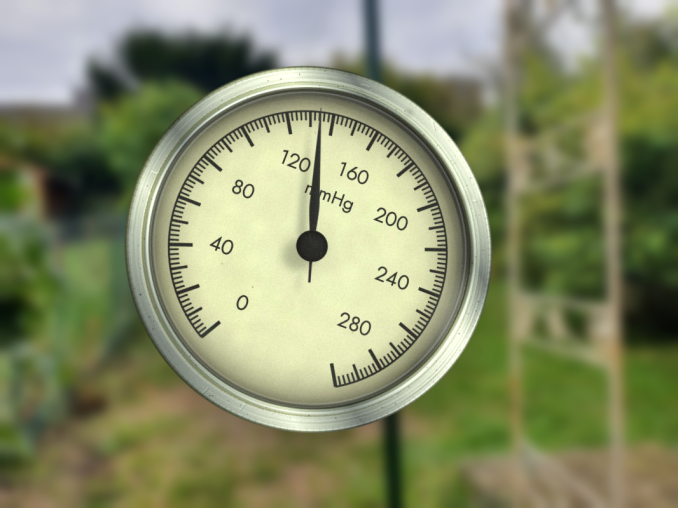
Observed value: 134; mmHg
